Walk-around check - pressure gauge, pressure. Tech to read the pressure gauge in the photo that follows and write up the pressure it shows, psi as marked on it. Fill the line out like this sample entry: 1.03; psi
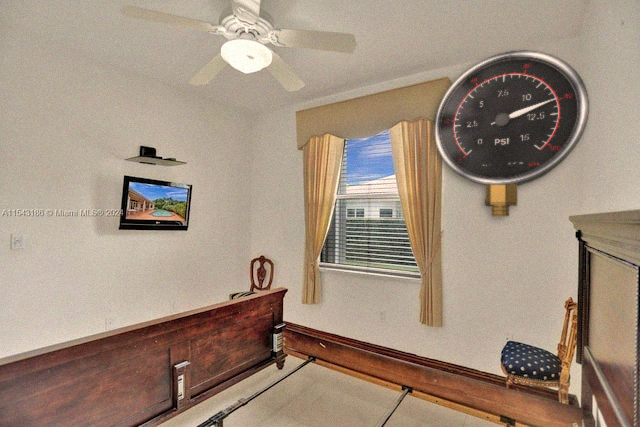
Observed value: 11.5; psi
